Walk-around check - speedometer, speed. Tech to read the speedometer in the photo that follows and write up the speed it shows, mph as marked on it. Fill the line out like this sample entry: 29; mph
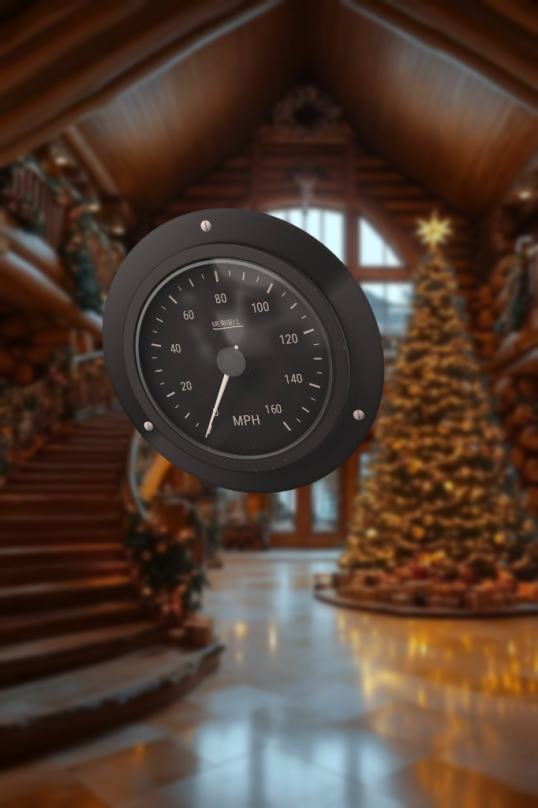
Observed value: 0; mph
